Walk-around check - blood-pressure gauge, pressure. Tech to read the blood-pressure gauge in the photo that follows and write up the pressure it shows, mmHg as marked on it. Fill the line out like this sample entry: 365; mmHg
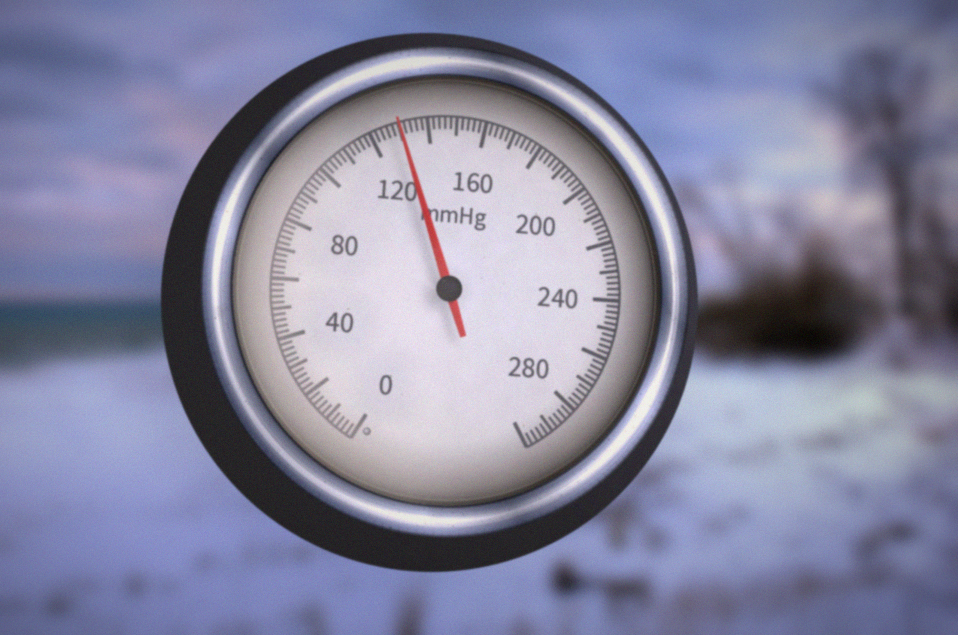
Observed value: 130; mmHg
